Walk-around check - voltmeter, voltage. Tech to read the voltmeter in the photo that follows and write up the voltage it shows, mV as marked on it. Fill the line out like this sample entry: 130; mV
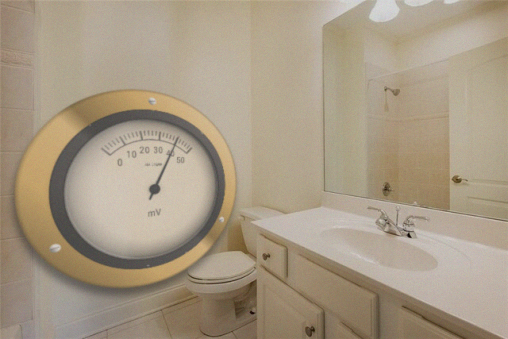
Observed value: 40; mV
